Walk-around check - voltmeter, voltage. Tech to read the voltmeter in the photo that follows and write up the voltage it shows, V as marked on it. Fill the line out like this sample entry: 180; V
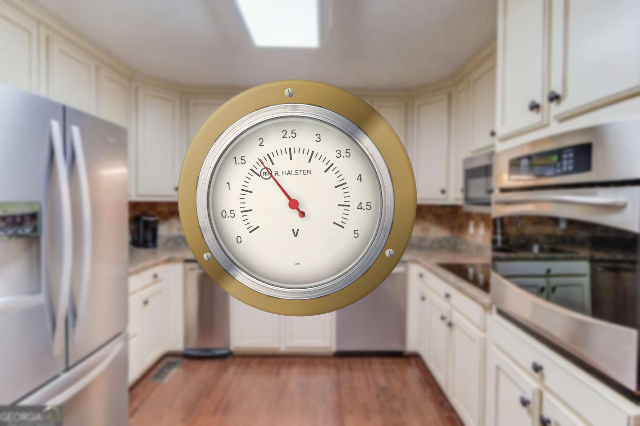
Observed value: 1.8; V
